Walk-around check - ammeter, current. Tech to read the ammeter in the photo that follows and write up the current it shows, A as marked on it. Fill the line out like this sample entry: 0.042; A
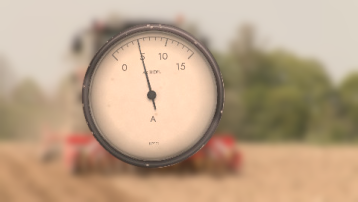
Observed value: 5; A
